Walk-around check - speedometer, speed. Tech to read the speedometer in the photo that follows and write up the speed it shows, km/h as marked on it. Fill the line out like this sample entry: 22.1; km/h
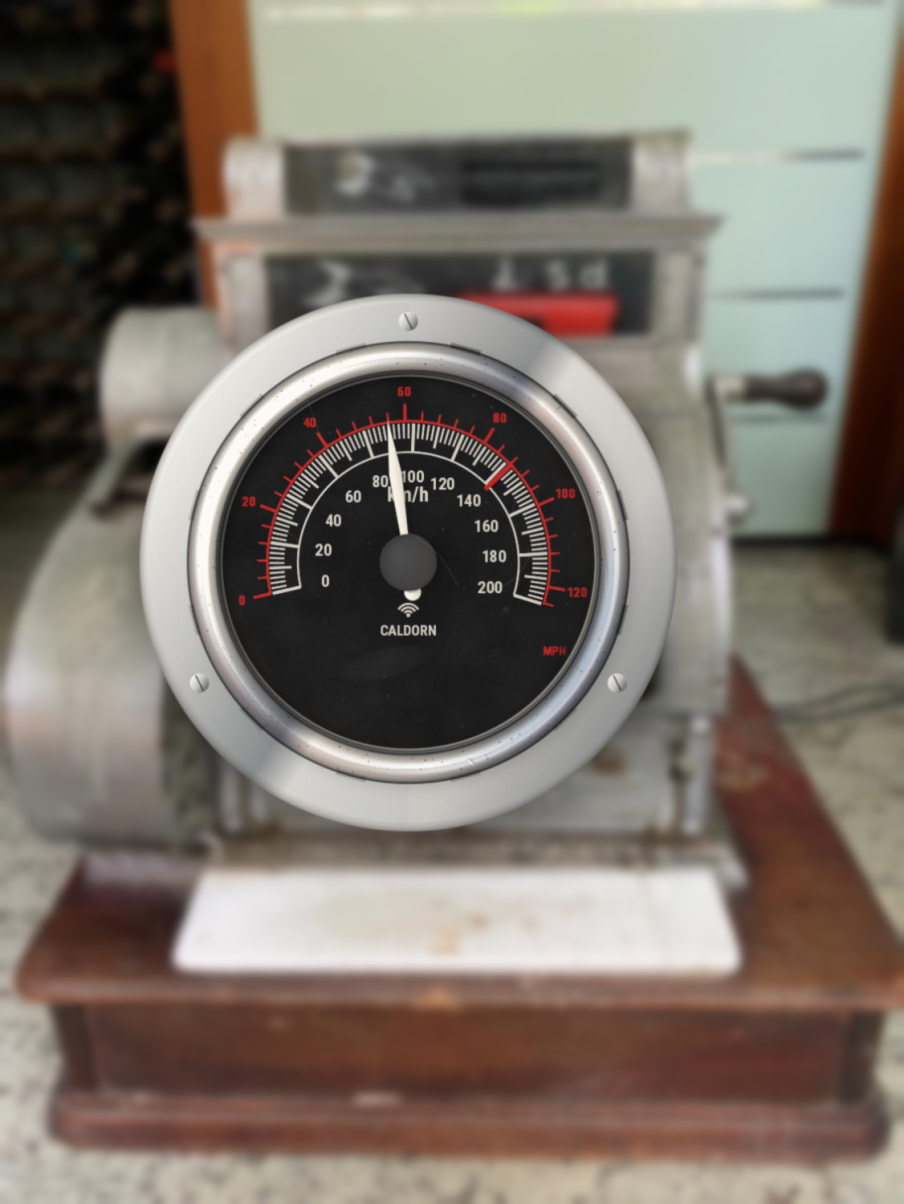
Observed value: 90; km/h
